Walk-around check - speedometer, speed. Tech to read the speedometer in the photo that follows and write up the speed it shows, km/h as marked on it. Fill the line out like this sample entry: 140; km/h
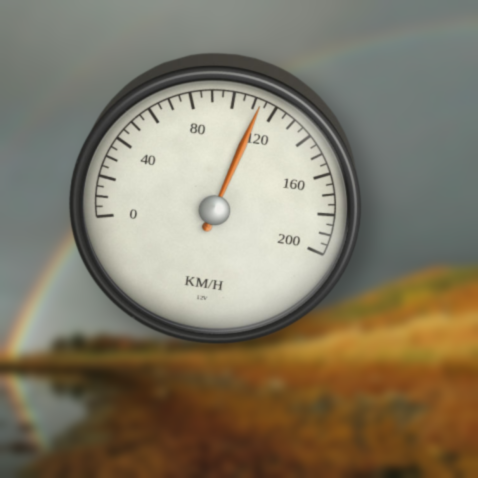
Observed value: 112.5; km/h
